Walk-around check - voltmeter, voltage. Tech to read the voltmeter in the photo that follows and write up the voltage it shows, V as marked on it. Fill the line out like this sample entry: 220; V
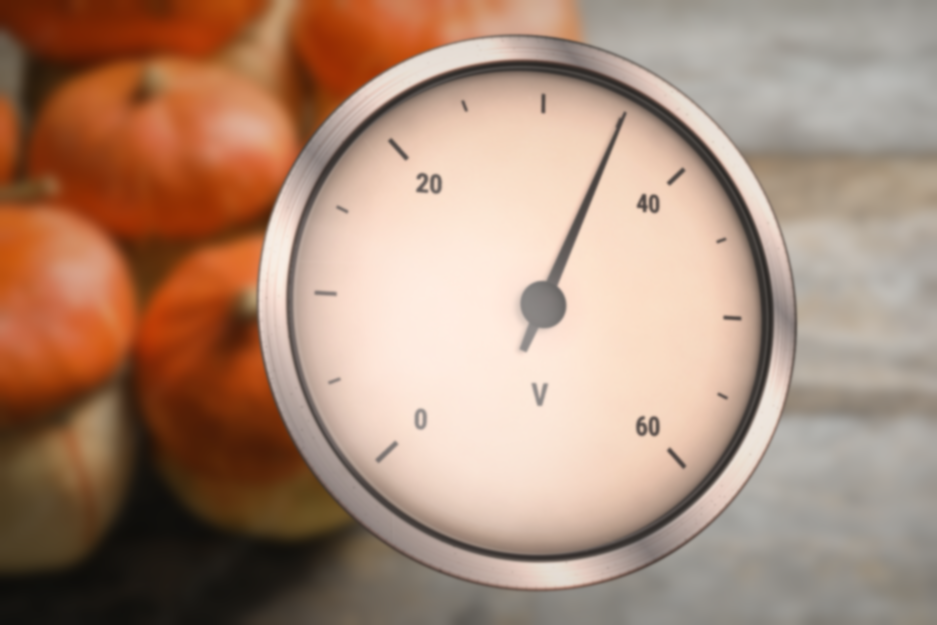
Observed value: 35; V
